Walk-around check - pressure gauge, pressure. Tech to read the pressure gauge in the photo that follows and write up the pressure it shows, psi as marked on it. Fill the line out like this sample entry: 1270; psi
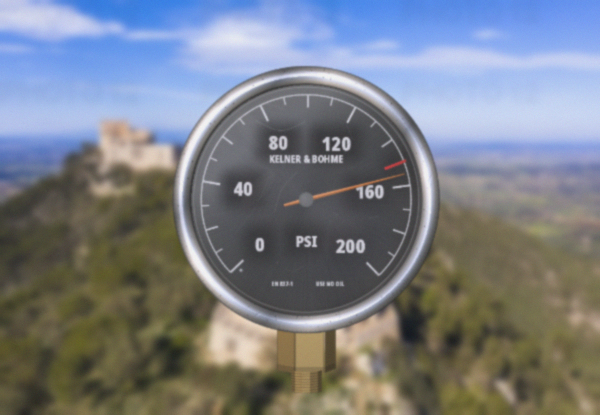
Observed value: 155; psi
